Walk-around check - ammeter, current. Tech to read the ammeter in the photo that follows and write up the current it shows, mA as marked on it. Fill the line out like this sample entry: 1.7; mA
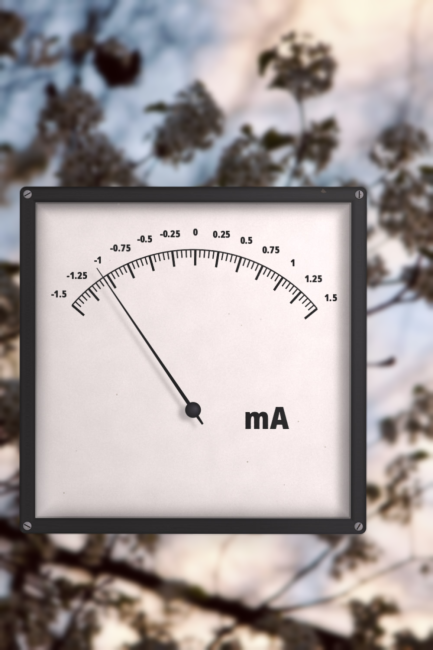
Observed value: -1.05; mA
